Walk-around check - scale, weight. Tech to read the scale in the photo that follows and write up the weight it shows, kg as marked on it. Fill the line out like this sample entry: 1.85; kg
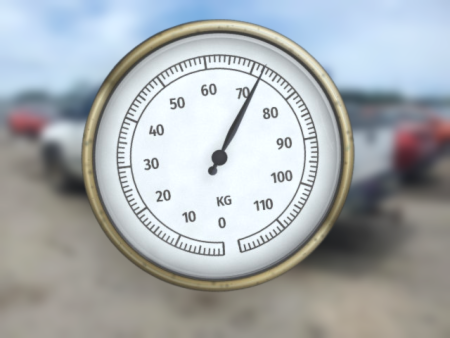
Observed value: 72; kg
